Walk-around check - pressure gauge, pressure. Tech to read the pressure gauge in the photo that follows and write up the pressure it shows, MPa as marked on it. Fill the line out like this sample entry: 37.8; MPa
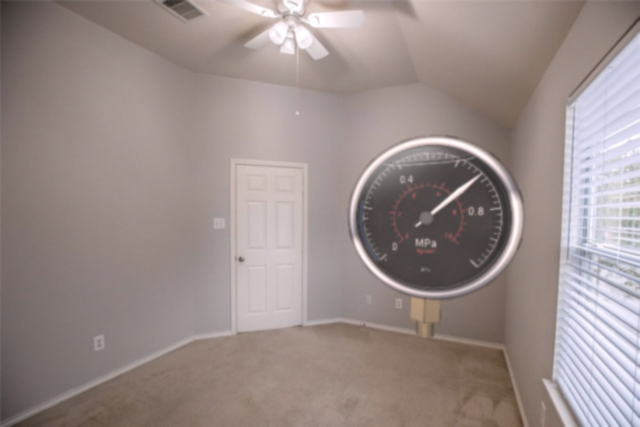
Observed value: 0.68; MPa
